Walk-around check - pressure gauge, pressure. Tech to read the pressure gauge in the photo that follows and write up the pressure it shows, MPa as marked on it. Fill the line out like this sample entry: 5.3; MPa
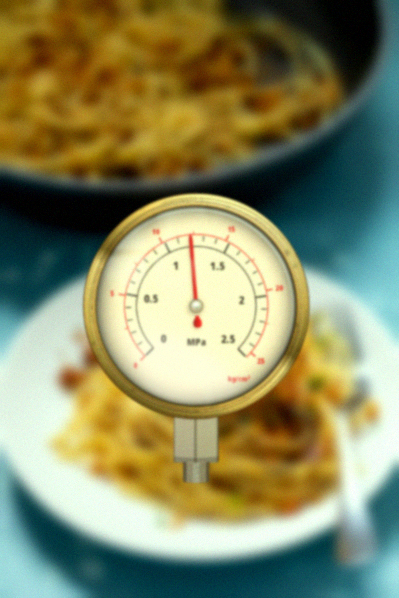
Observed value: 1.2; MPa
